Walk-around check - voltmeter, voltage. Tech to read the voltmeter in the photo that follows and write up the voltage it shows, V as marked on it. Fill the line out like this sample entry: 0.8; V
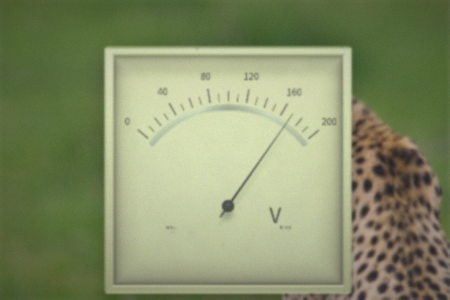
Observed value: 170; V
